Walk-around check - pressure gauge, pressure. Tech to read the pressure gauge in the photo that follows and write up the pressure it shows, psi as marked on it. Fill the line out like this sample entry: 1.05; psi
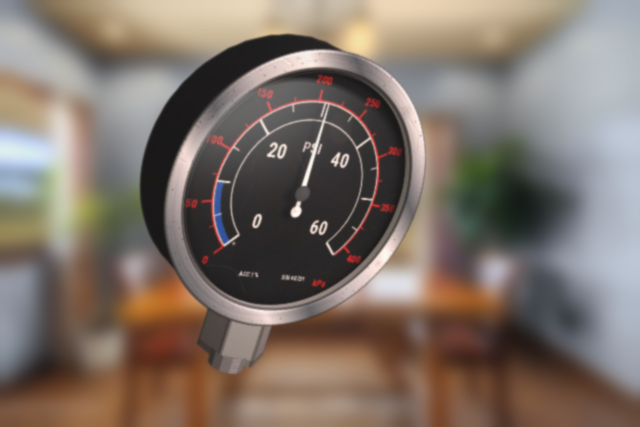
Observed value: 30; psi
